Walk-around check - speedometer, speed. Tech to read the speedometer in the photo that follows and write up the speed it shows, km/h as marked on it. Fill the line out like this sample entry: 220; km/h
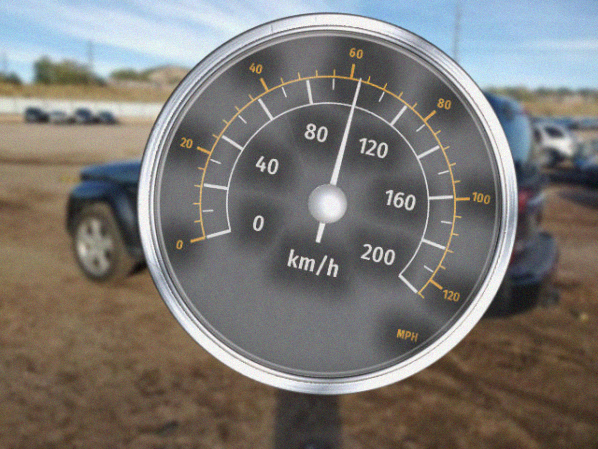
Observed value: 100; km/h
